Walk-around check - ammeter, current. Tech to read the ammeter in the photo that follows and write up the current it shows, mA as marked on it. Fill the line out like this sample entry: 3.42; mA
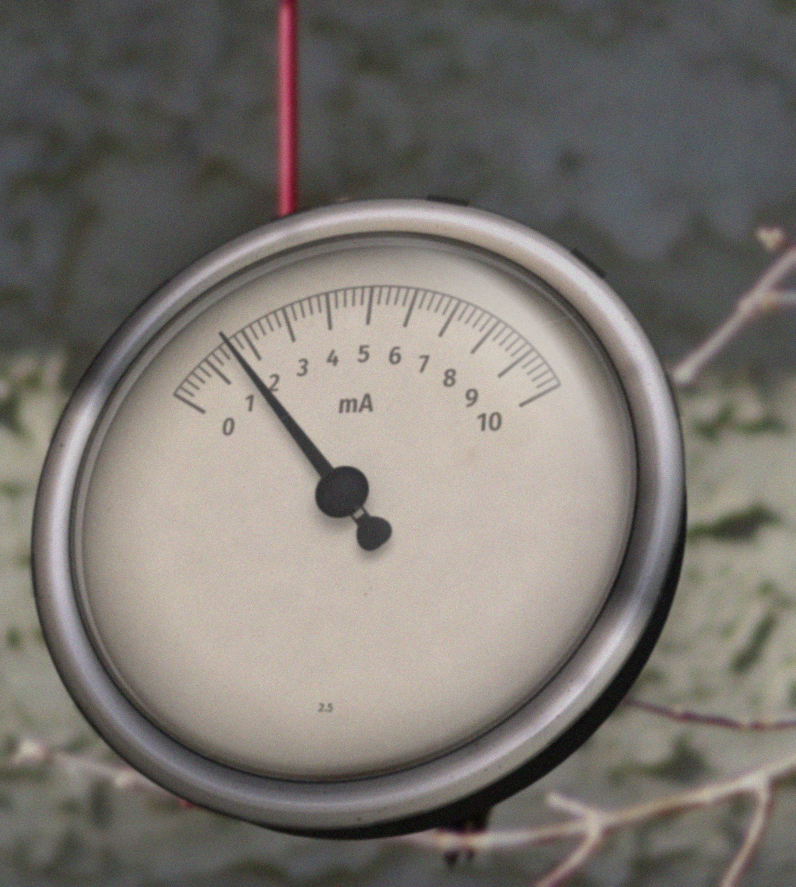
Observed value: 1.6; mA
